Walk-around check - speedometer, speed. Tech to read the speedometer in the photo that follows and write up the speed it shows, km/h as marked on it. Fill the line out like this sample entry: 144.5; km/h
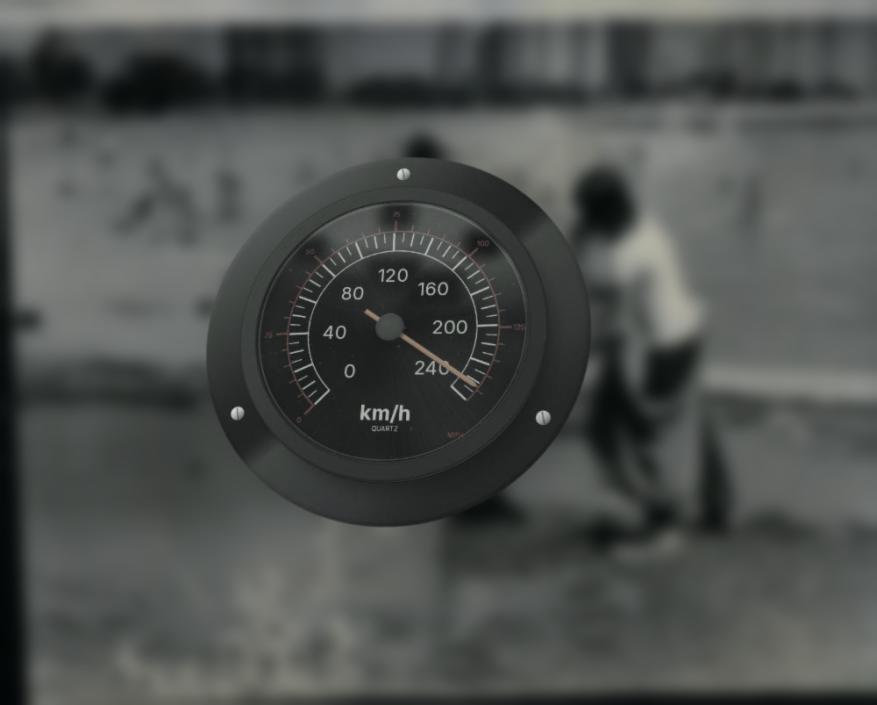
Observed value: 232.5; km/h
